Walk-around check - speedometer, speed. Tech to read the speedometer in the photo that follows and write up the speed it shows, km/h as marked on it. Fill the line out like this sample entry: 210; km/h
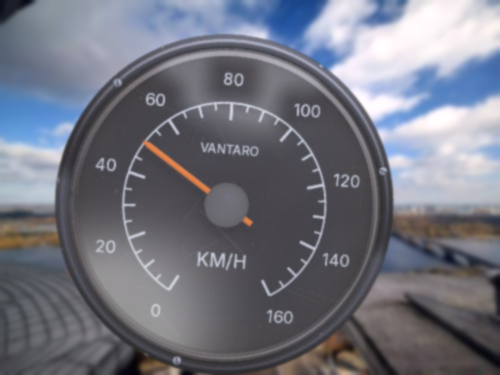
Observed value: 50; km/h
